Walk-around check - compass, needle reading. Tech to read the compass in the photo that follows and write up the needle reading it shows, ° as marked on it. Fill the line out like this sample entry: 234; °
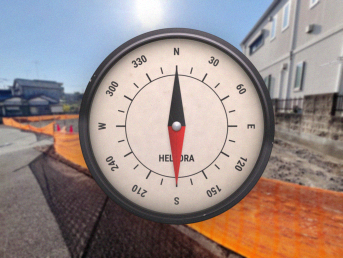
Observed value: 180; °
